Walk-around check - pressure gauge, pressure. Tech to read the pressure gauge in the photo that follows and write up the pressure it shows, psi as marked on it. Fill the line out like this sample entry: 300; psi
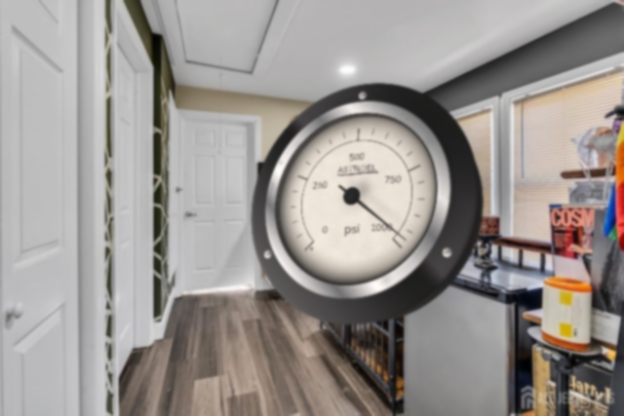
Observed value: 975; psi
